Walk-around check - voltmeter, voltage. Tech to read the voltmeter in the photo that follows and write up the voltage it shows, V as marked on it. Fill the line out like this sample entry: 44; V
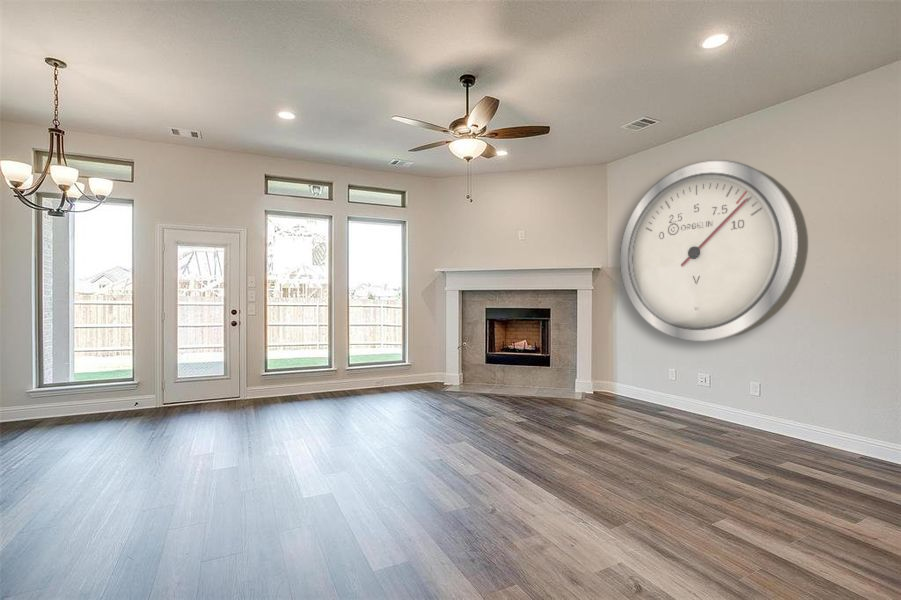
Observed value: 9; V
